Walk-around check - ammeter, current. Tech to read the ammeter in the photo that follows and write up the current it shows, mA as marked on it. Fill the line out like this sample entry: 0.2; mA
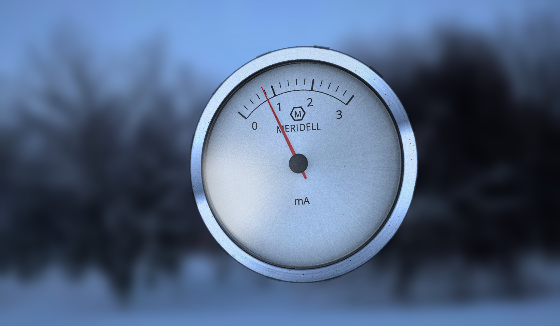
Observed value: 0.8; mA
